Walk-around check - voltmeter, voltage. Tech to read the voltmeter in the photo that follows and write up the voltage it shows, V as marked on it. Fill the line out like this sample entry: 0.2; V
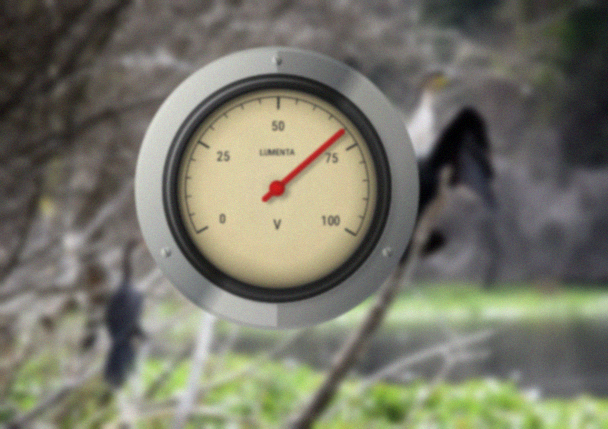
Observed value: 70; V
